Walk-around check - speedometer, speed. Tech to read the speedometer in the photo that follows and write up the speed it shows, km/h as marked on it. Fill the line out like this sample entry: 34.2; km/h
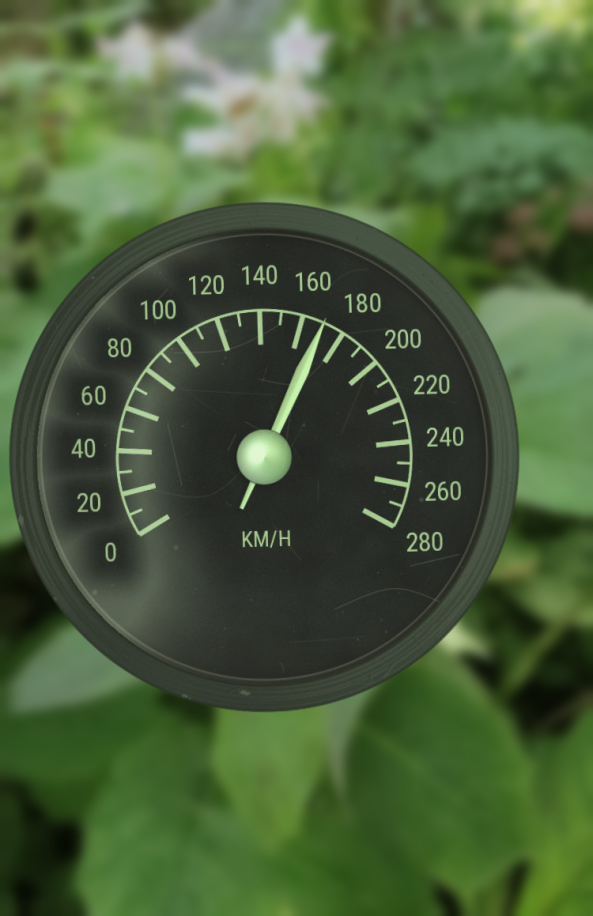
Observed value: 170; km/h
